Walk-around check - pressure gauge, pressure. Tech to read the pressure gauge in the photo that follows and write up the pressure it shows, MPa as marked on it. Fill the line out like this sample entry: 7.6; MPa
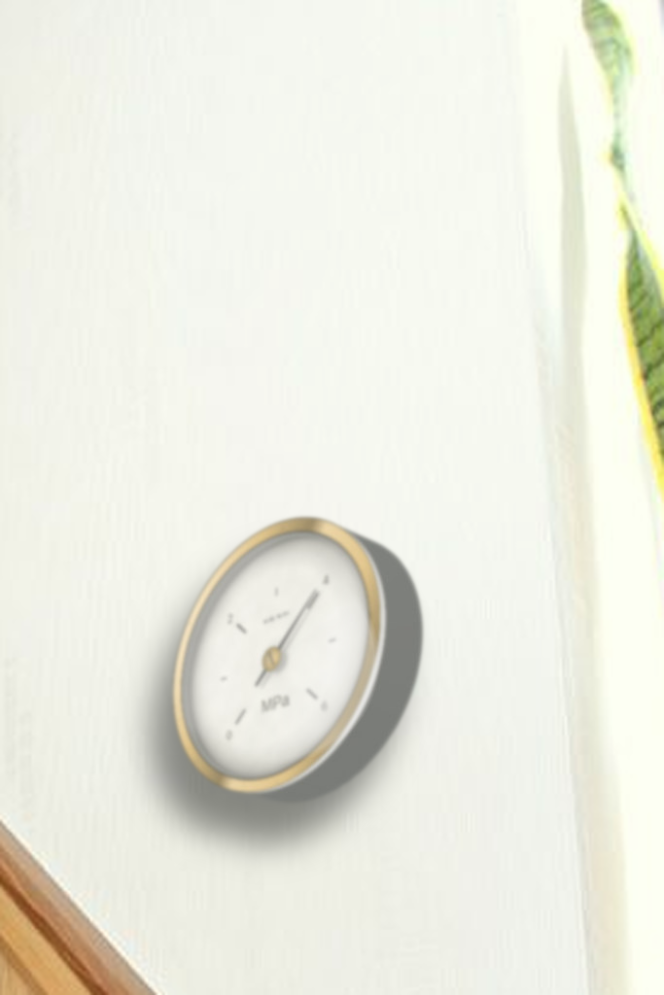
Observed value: 4; MPa
